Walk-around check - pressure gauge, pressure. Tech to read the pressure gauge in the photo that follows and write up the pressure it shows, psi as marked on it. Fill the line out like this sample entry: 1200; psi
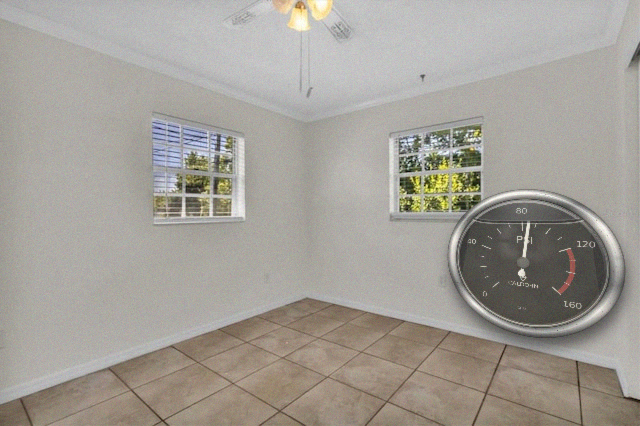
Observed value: 85; psi
